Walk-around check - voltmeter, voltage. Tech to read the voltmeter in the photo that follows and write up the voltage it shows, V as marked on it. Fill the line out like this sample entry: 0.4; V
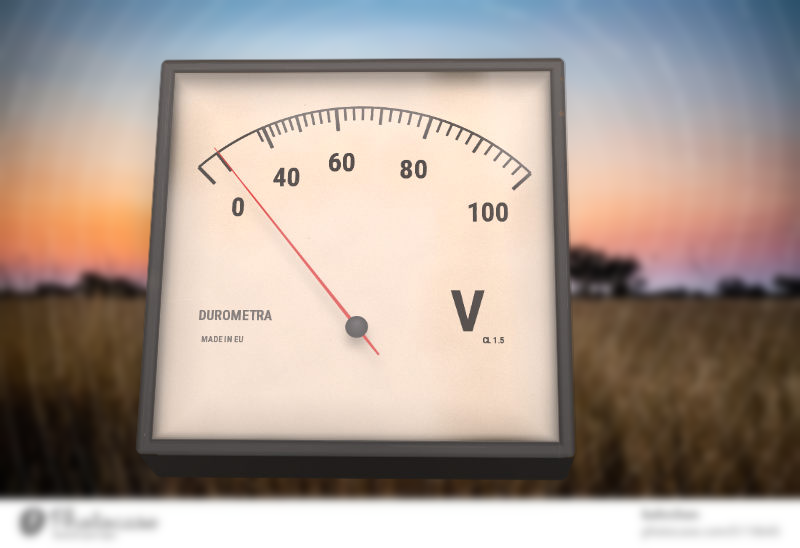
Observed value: 20; V
